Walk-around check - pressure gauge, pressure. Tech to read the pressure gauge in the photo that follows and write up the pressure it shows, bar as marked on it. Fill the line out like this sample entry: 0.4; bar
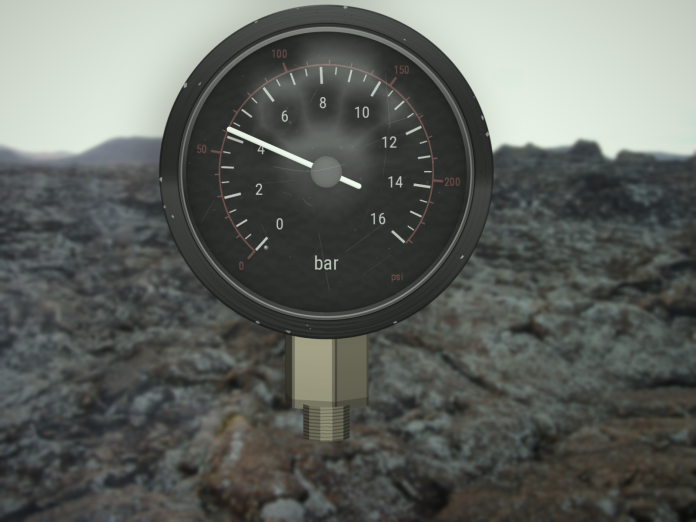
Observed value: 4.25; bar
